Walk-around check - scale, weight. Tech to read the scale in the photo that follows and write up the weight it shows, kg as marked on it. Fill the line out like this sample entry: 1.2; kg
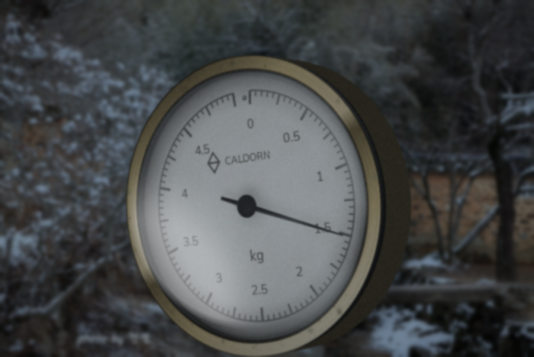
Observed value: 1.5; kg
